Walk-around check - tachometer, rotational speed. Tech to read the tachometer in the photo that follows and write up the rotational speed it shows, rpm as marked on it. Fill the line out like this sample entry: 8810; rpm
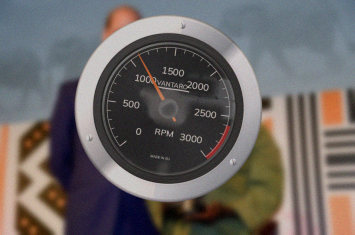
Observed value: 1100; rpm
